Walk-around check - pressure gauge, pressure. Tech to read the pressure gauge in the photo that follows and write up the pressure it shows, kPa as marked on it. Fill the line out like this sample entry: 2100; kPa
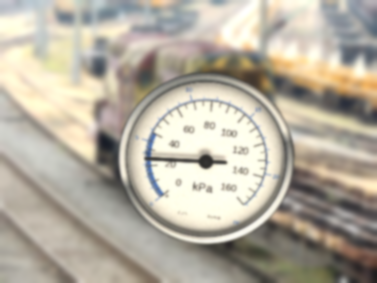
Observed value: 25; kPa
